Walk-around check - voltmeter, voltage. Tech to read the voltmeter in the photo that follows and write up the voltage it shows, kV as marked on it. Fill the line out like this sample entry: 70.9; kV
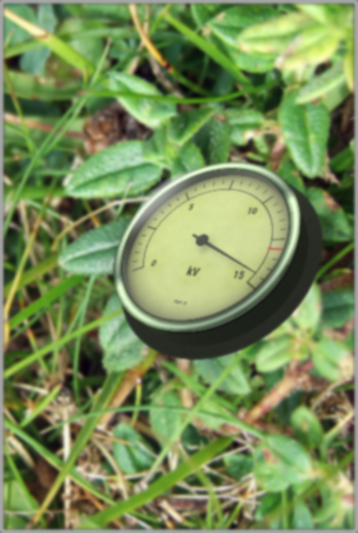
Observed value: 14.5; kV
